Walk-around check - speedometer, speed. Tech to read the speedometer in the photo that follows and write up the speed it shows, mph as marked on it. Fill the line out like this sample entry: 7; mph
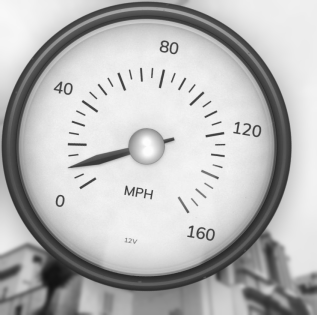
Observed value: 10; mph
